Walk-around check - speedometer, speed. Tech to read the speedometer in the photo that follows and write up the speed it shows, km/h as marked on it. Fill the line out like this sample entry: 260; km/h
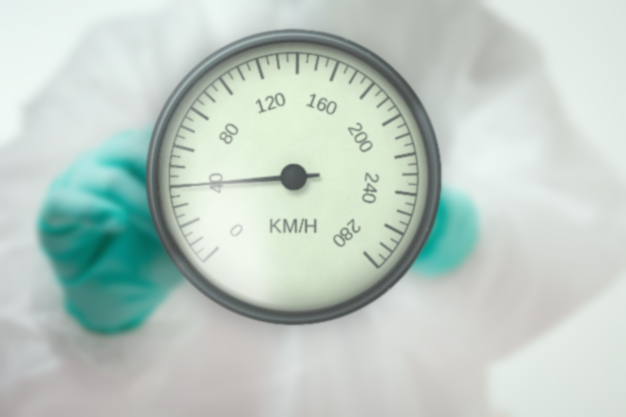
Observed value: 40; km/h
